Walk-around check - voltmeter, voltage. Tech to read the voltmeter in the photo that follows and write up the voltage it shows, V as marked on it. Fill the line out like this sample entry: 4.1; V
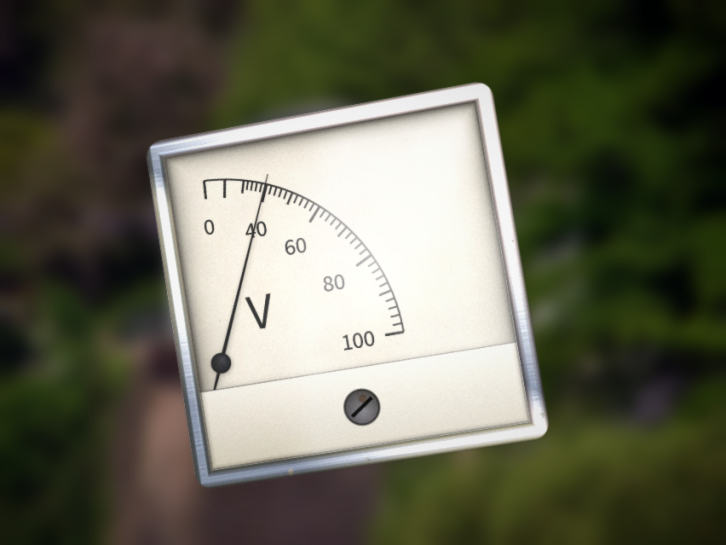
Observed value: 40; V
